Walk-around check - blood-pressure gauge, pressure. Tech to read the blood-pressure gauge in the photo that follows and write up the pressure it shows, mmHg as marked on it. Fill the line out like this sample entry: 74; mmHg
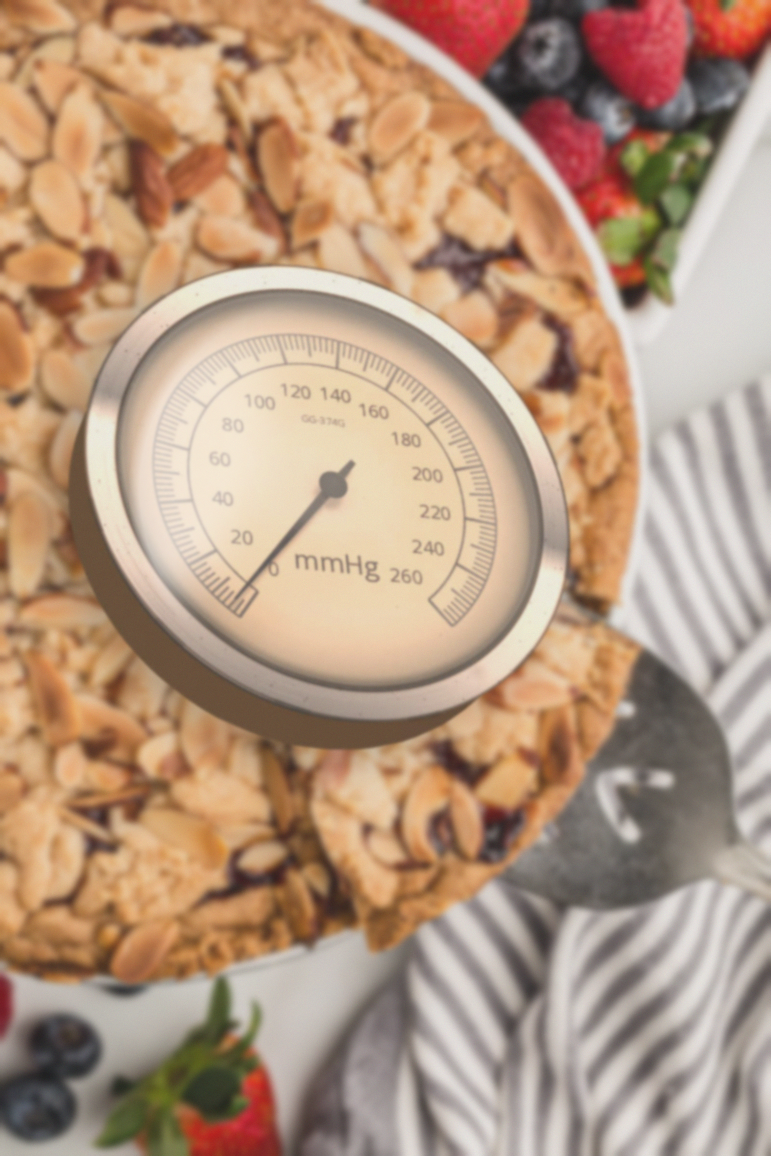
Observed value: 4; mmHg
